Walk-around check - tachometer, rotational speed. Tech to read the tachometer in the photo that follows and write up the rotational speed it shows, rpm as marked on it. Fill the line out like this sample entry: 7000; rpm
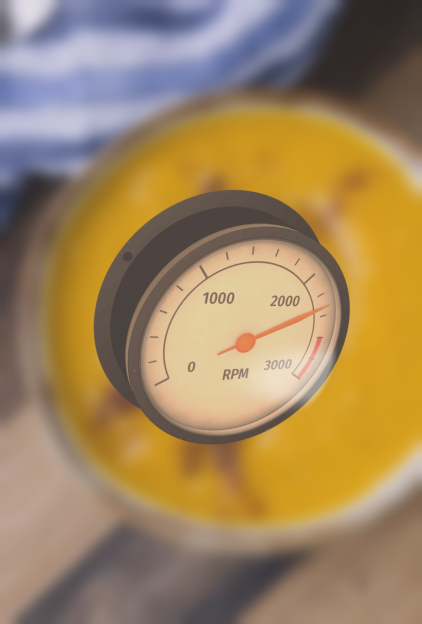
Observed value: 2300; rpm
